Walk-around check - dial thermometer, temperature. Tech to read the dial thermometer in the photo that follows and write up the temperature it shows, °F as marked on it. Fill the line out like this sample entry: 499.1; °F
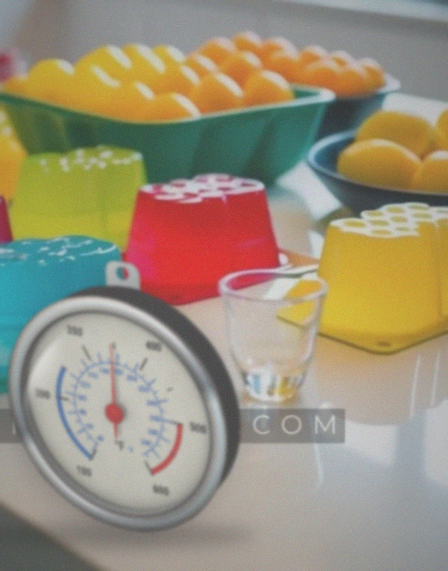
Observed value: 350; °F
